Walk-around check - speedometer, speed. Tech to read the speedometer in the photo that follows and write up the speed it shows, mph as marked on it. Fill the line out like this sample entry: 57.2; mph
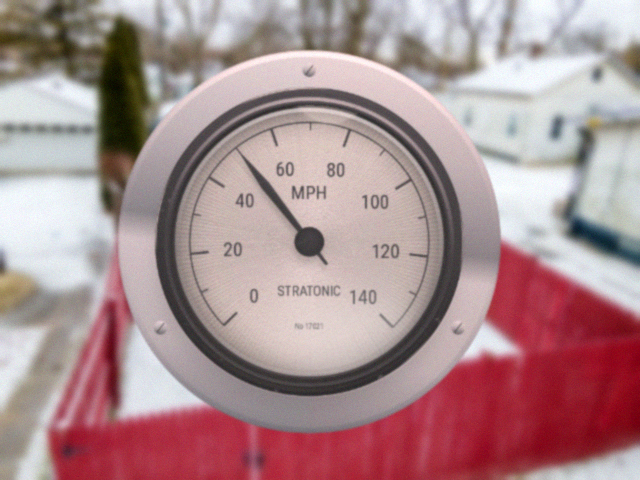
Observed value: 50; mph
